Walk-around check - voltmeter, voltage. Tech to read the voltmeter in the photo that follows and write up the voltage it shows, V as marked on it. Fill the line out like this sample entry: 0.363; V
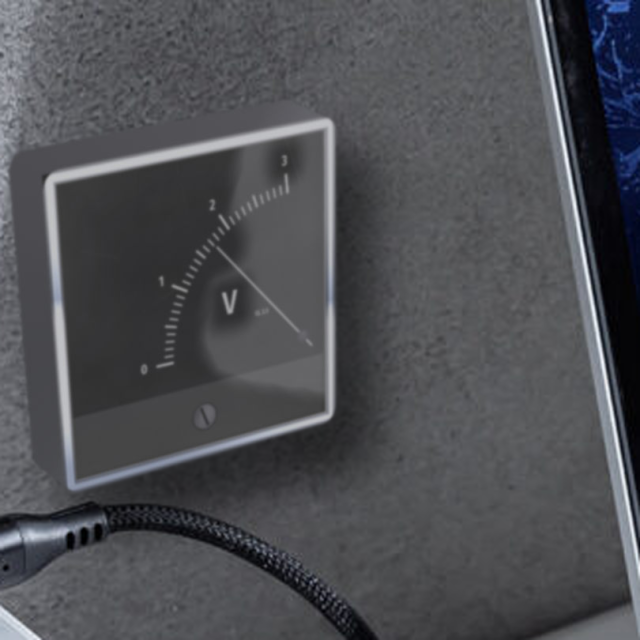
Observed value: 1.7; V
